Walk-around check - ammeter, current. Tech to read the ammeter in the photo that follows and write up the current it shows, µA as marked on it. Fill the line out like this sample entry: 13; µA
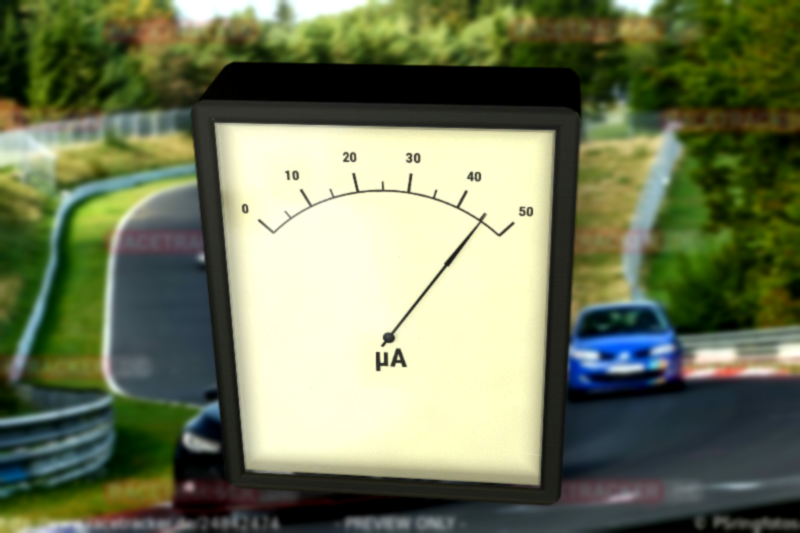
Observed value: 45; µA
